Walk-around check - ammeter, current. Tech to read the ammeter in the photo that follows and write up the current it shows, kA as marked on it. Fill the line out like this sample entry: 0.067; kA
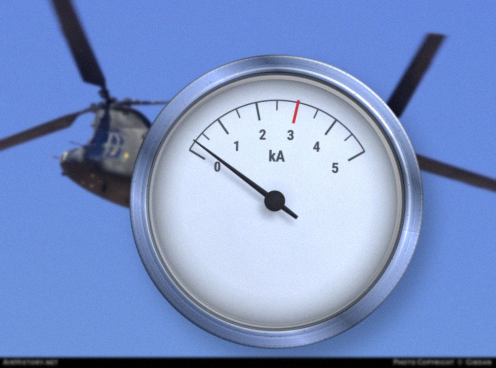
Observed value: 0.25; kA
